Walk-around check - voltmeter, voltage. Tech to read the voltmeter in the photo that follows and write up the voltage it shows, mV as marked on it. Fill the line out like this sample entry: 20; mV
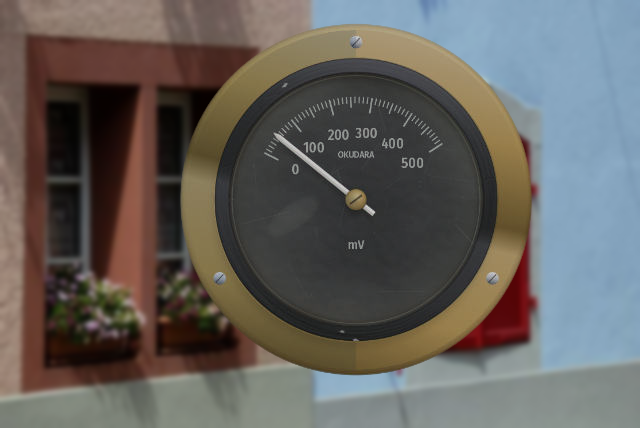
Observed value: 50; mV
